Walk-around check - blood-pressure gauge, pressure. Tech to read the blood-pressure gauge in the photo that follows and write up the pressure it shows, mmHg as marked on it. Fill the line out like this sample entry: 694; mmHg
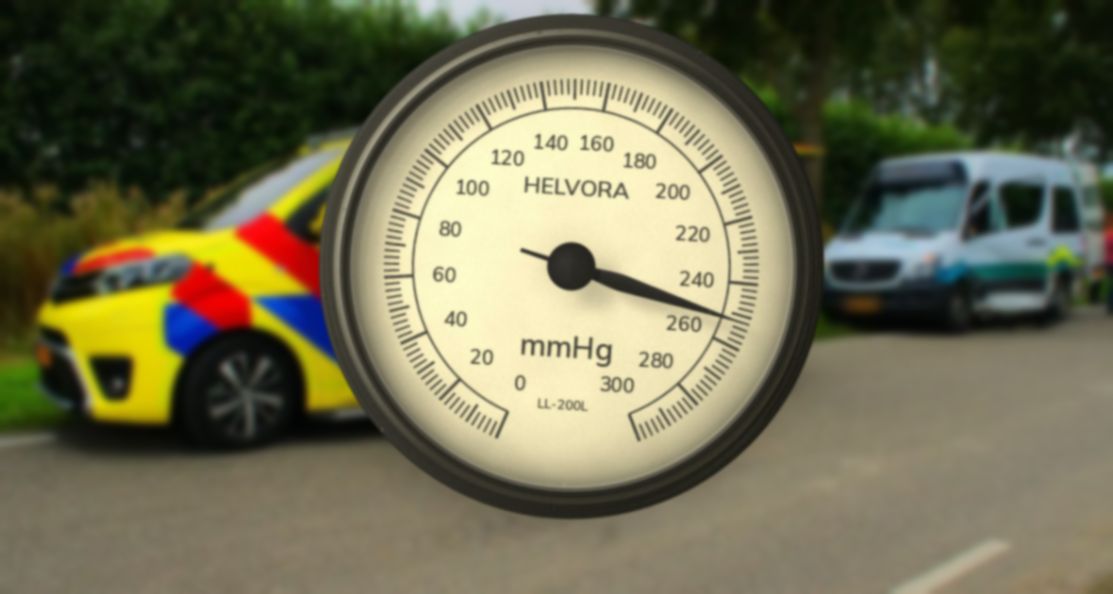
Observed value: 252; mmHg
